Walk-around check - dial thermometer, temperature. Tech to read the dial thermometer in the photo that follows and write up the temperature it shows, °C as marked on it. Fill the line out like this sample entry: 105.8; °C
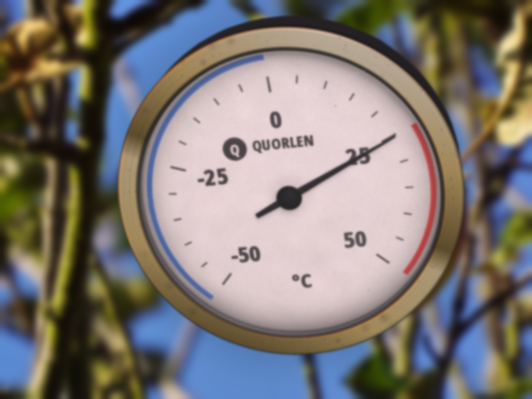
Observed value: 25; °C
